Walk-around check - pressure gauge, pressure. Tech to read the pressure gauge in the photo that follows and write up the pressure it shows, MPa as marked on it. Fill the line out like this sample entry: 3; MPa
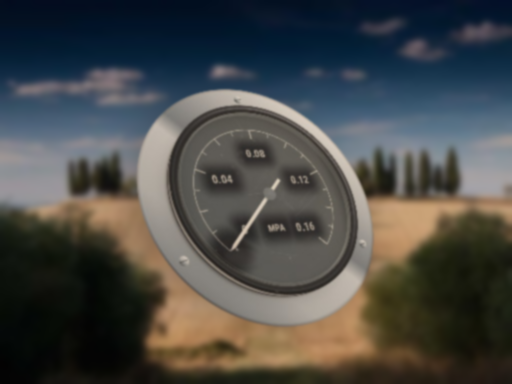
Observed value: 0; MPa
